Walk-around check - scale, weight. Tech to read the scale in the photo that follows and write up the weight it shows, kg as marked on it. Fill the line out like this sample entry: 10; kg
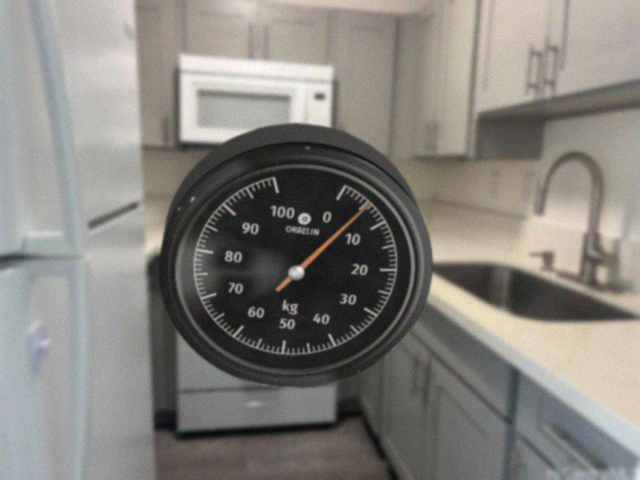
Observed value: 5; kg
